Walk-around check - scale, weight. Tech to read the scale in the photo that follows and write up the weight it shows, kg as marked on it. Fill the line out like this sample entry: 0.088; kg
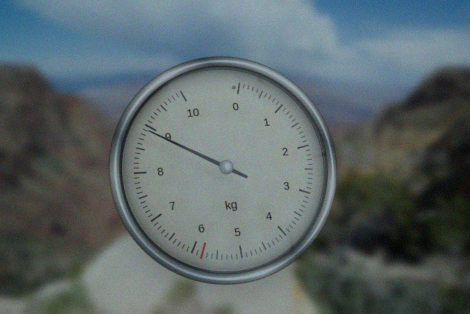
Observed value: 8.9; kg
